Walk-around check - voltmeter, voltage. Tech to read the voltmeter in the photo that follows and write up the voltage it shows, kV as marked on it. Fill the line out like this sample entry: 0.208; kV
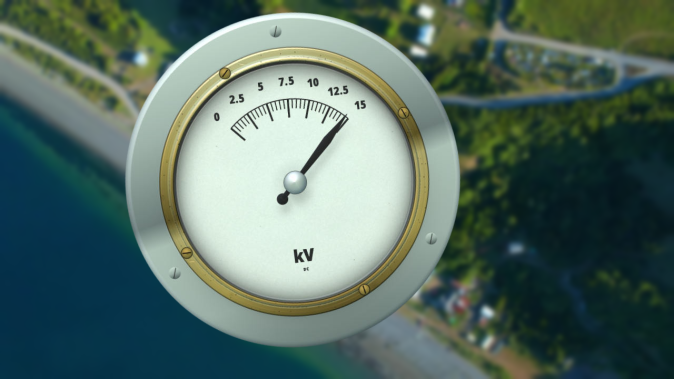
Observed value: 14.5; kV
